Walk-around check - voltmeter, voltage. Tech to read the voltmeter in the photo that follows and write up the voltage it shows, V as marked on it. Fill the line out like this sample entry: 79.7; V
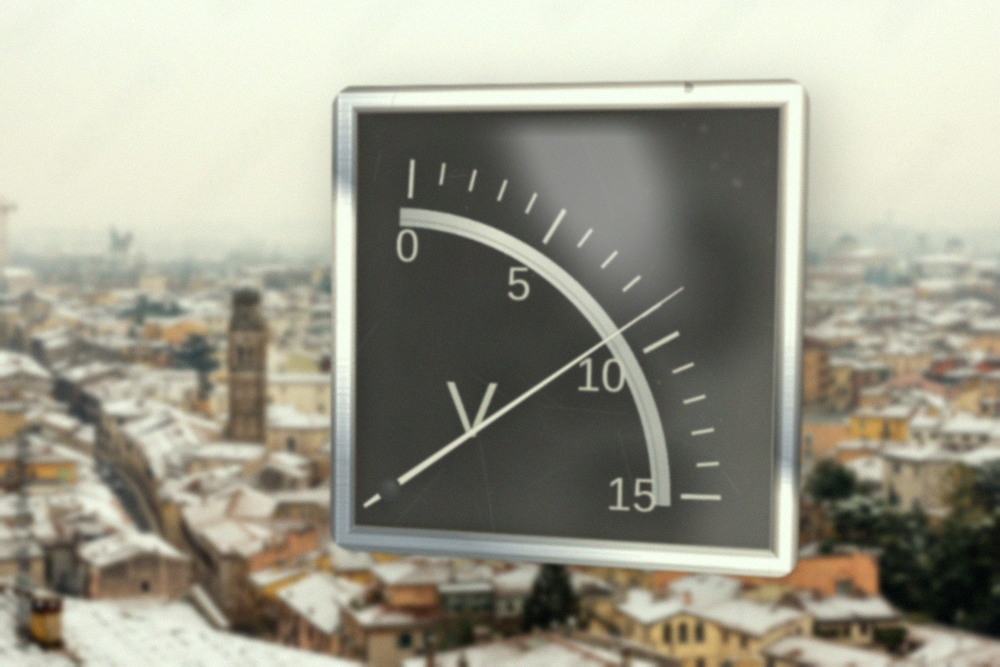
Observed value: 9; V
